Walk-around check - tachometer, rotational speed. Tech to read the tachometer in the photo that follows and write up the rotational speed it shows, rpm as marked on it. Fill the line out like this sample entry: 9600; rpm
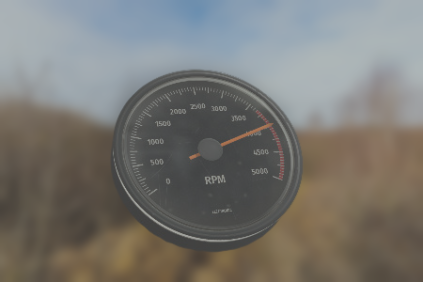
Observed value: 4000; rpm
